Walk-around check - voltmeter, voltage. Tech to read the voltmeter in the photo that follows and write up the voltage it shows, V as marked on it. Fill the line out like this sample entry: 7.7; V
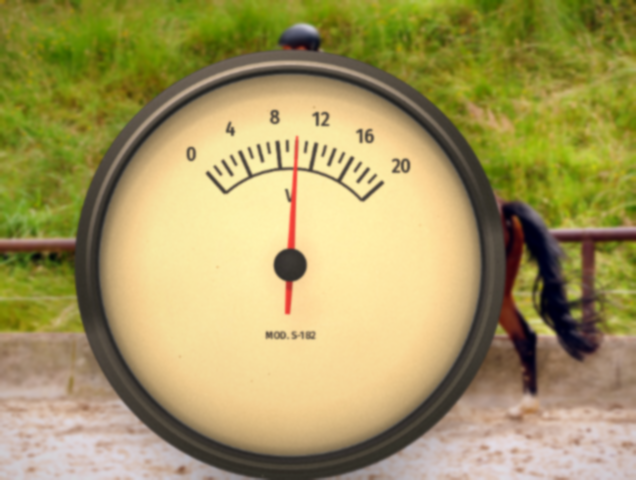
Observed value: 10; V
